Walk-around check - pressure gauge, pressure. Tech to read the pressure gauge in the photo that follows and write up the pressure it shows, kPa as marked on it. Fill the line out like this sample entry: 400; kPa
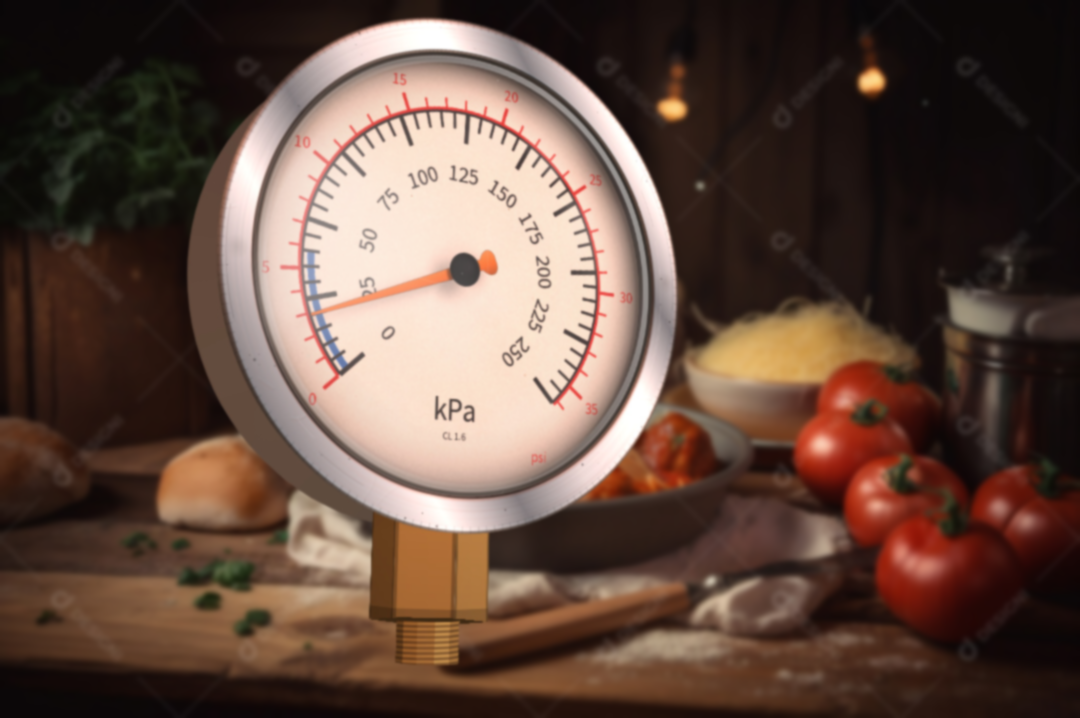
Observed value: 20; kPa
